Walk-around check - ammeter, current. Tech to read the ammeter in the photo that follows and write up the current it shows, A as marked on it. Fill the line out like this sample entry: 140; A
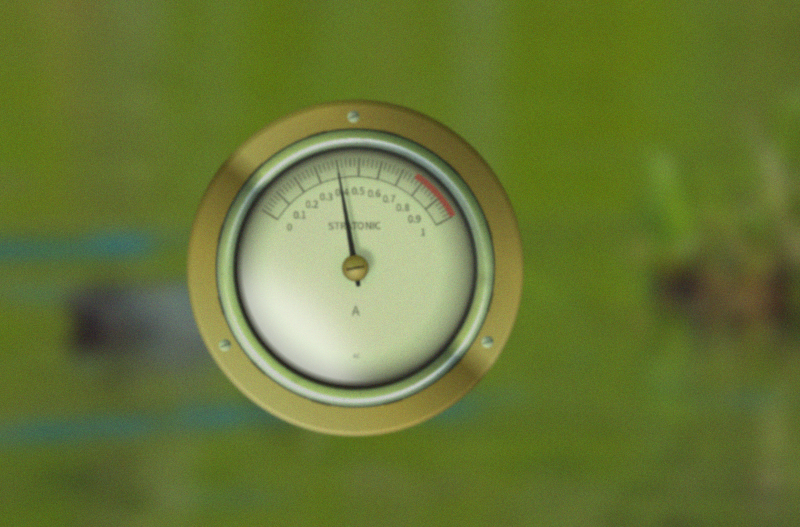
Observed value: 0.4; A
